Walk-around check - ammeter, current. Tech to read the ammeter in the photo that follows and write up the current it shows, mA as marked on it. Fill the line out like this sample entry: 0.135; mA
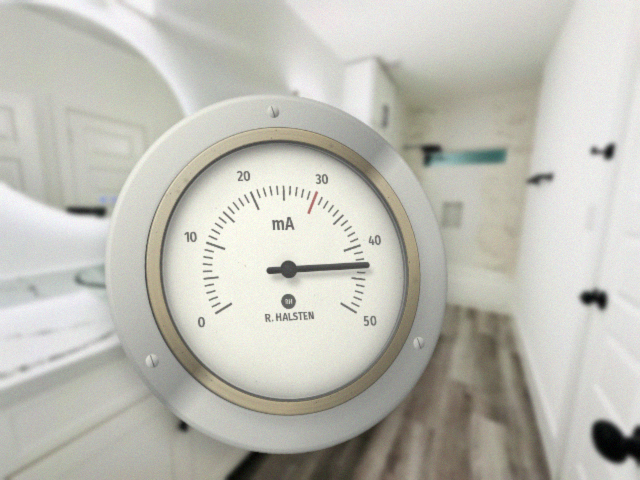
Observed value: 43; mA
